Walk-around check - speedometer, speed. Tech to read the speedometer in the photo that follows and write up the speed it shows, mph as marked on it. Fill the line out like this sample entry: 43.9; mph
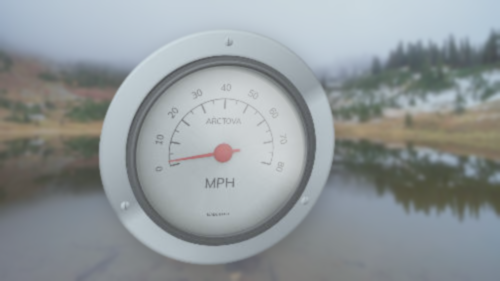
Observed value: 2.5; mph
